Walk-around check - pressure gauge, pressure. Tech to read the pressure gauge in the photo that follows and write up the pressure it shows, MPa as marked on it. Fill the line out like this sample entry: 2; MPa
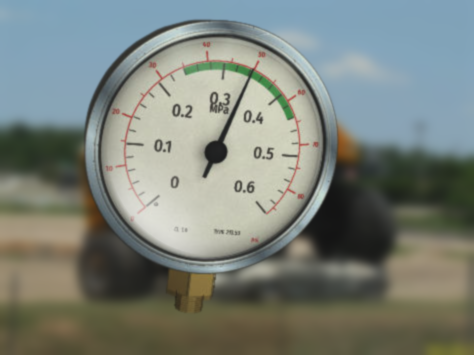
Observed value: 0.34; MPa
